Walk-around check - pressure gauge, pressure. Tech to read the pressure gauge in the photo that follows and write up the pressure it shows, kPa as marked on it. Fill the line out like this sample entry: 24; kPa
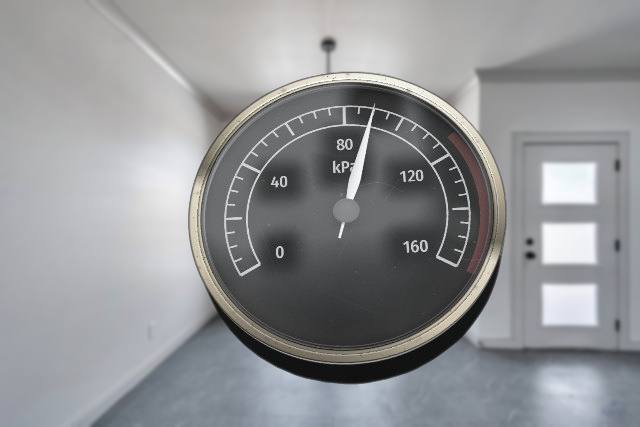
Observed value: 90; kPa
